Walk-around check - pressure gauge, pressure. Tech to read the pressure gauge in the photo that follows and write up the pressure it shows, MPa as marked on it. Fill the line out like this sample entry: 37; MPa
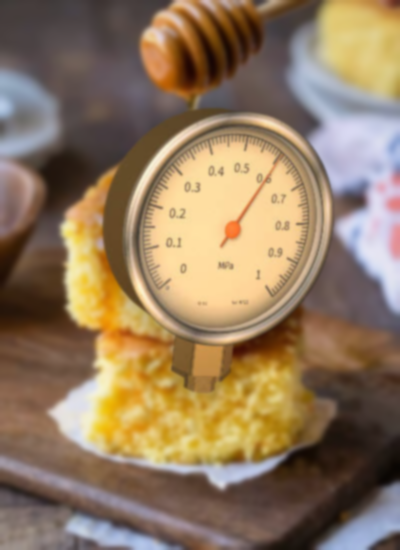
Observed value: 0.6; MPa
